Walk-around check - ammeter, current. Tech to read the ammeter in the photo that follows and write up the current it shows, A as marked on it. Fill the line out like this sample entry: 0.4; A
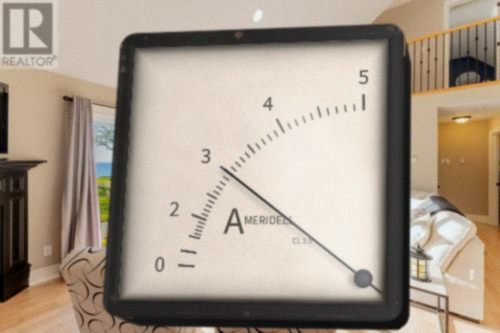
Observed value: 3; A
